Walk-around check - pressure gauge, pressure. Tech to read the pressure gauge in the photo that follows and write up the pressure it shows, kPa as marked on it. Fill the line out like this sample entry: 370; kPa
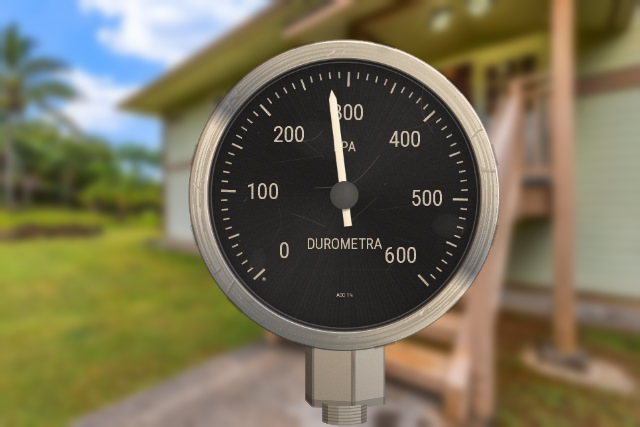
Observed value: 280; kPa
